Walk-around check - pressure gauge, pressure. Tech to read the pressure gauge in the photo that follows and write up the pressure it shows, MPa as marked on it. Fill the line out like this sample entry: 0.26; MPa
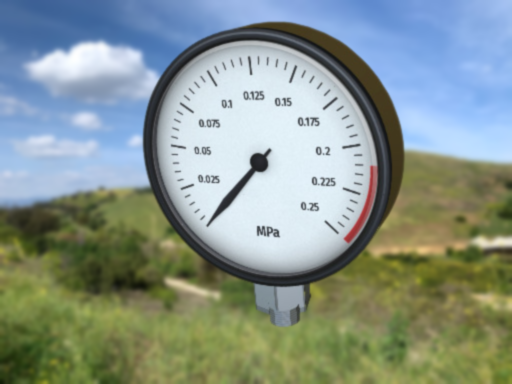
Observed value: 0; MPa
